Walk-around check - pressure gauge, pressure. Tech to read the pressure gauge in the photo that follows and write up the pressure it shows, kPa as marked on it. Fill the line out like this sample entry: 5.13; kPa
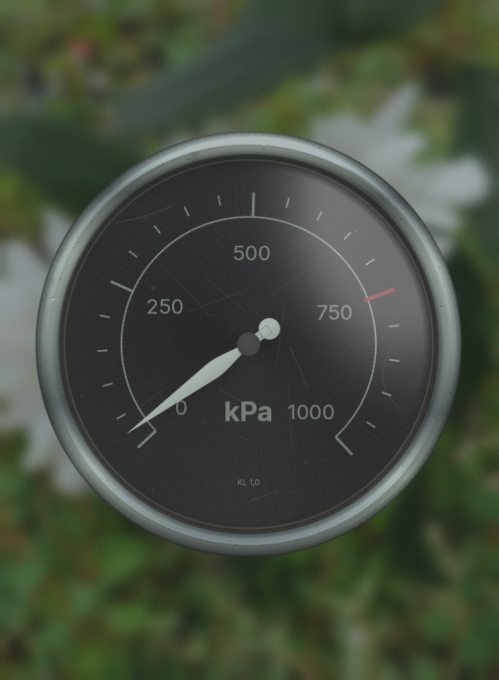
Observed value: 25; kPa
